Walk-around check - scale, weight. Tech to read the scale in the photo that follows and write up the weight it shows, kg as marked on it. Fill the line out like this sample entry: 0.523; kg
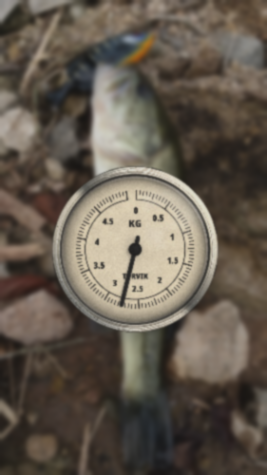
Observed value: 2.75; kg
